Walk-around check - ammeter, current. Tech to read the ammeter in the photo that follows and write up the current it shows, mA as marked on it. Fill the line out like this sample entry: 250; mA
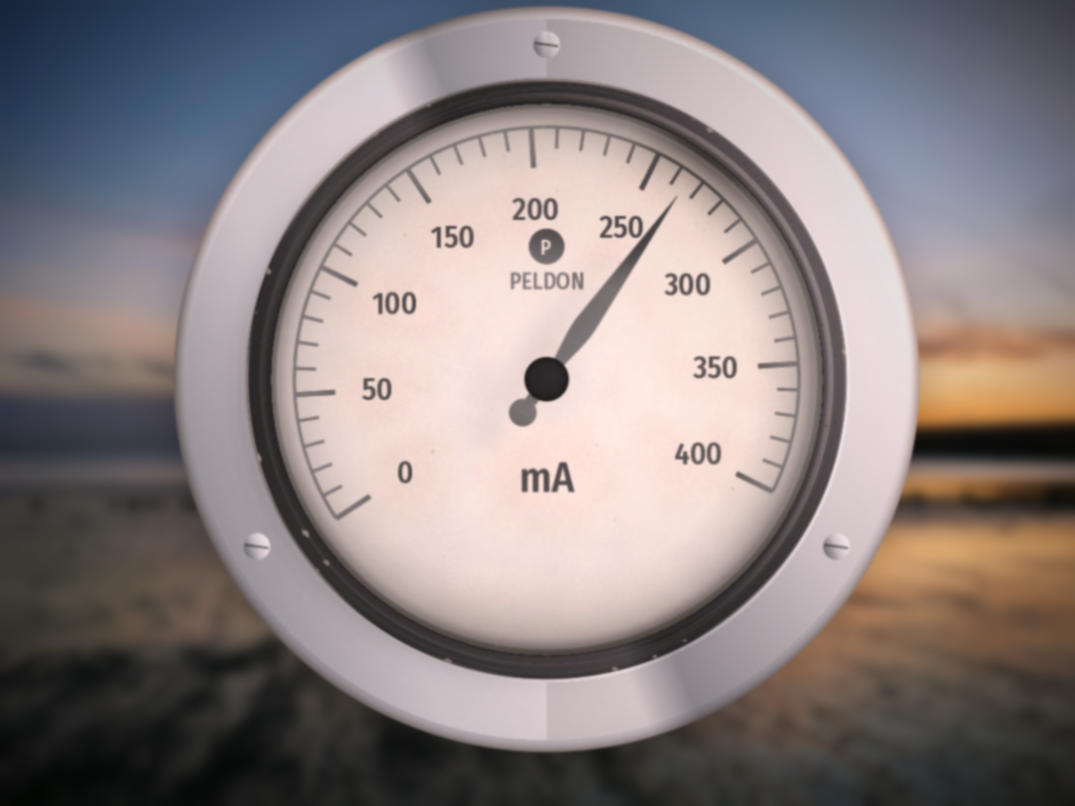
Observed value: 265; mA
